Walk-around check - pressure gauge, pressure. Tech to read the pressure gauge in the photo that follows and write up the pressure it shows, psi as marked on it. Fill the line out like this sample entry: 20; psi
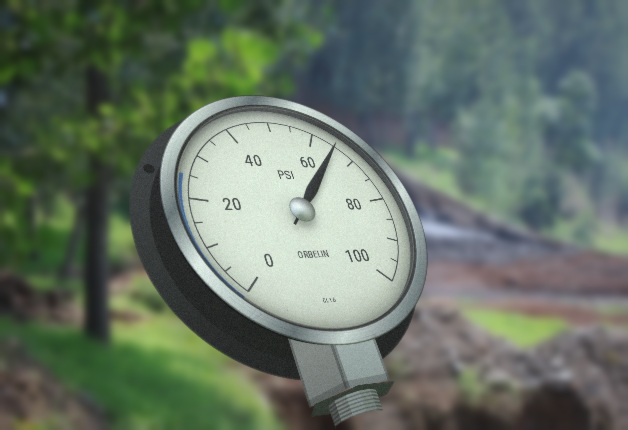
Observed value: 65; psi
